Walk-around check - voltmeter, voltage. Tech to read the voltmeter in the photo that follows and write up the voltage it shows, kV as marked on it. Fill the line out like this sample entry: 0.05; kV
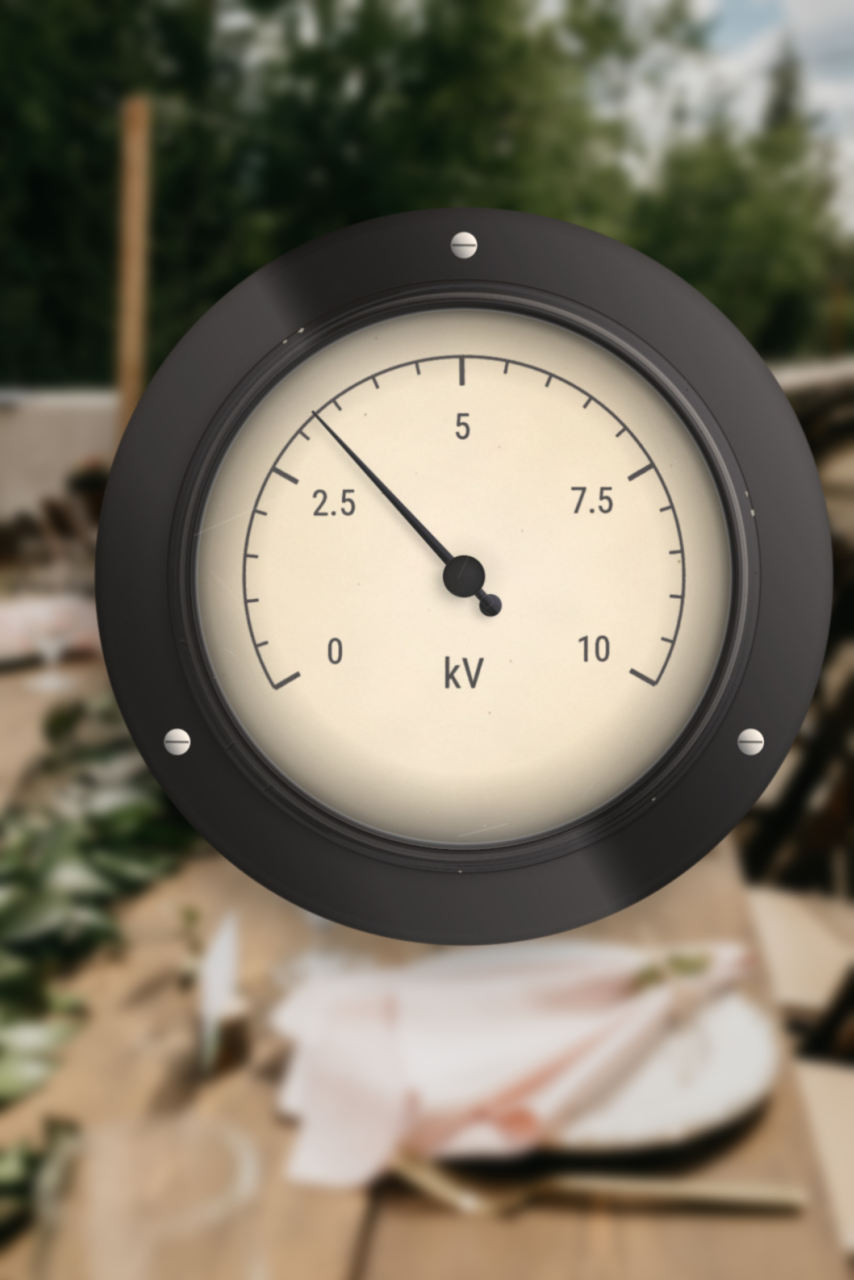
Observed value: 3.25; kV
